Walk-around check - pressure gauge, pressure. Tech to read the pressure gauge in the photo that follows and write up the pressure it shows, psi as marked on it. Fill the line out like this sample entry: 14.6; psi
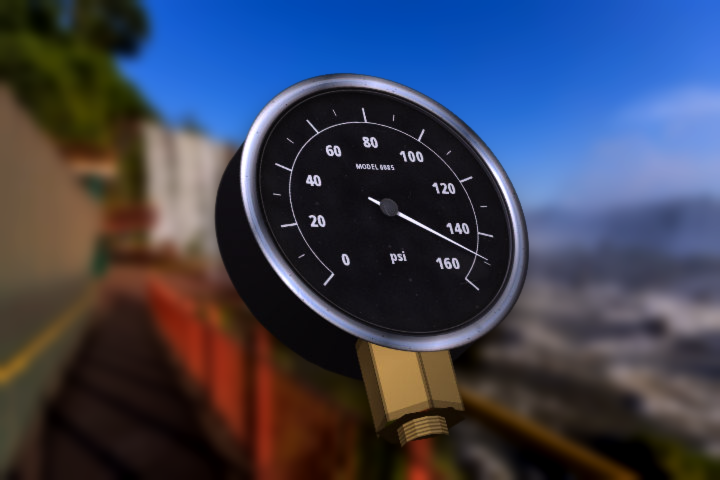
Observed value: 150; psi
